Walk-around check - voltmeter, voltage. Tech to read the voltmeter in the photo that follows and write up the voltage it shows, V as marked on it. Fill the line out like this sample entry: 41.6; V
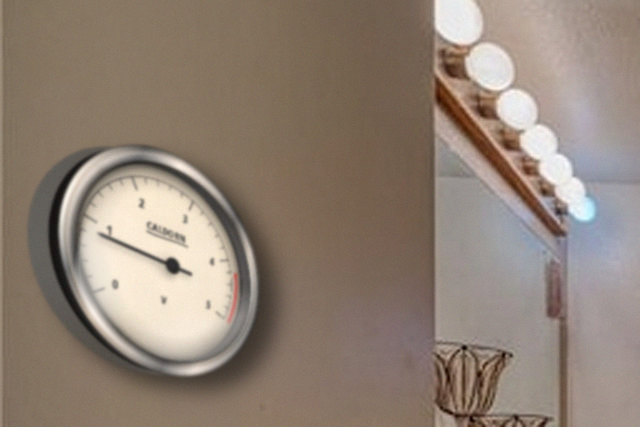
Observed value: 0.8; V
